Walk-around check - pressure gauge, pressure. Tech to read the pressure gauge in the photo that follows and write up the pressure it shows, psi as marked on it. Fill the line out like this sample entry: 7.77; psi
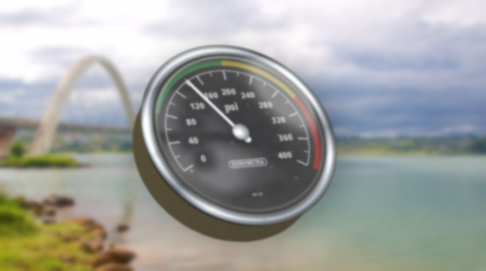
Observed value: 140; psi
